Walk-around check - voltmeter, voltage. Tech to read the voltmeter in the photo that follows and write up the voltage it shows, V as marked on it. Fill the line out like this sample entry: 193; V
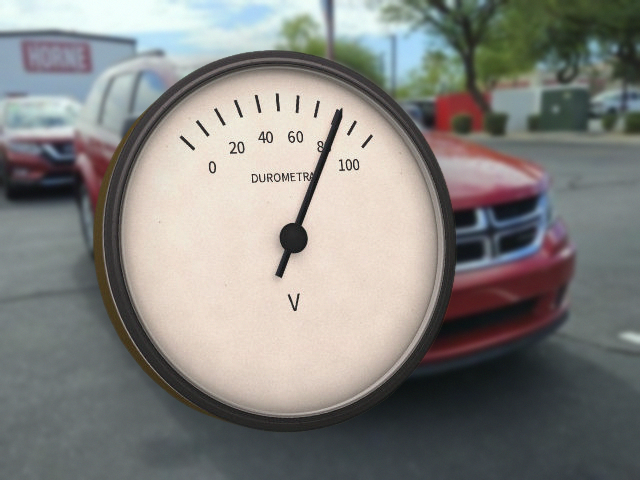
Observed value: 80; V
